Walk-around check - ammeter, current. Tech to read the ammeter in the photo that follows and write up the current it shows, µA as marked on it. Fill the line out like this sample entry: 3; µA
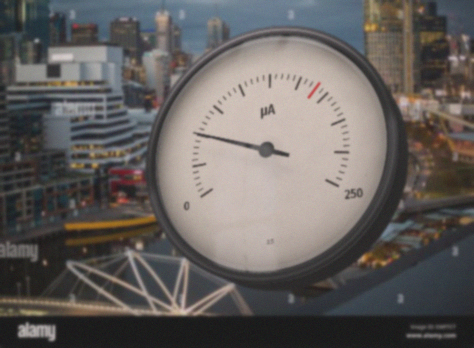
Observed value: 50; µA
